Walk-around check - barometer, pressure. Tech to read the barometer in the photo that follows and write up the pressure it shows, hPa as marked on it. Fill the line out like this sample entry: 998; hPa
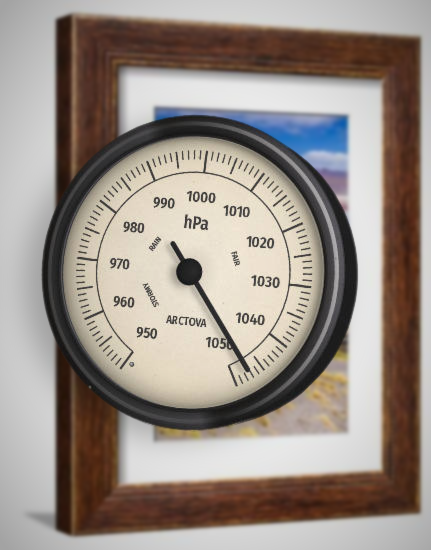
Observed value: 1047; hPa
